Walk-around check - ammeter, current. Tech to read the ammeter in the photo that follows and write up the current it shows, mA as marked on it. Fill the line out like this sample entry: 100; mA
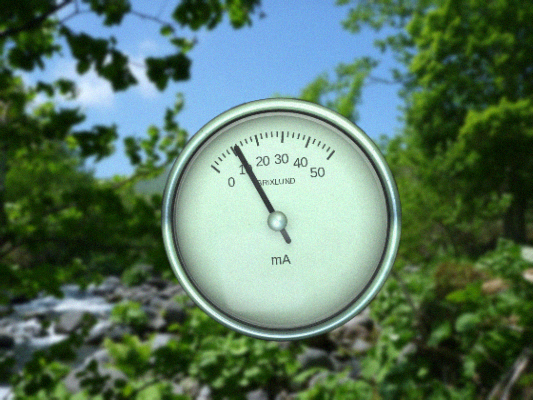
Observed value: 12; mA
